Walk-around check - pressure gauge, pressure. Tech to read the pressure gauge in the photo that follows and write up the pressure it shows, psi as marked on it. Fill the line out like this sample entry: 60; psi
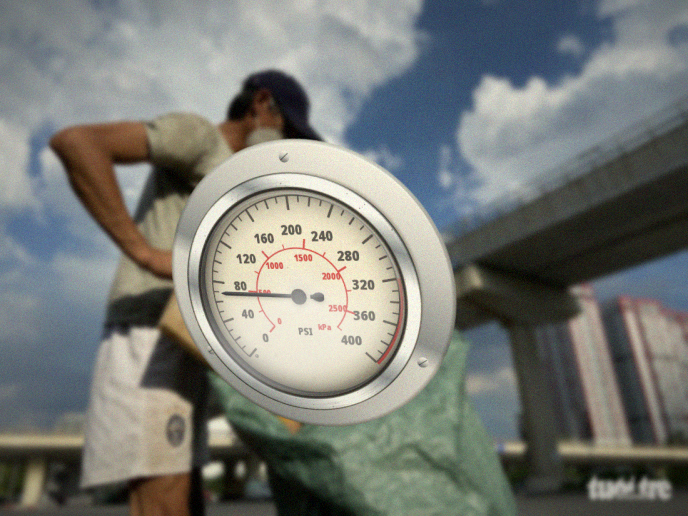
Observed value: 70; psi
